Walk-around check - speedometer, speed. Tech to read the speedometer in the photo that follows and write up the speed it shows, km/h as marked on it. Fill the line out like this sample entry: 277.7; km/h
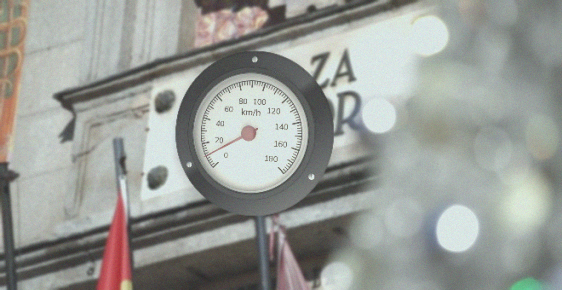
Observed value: 10; km/h
